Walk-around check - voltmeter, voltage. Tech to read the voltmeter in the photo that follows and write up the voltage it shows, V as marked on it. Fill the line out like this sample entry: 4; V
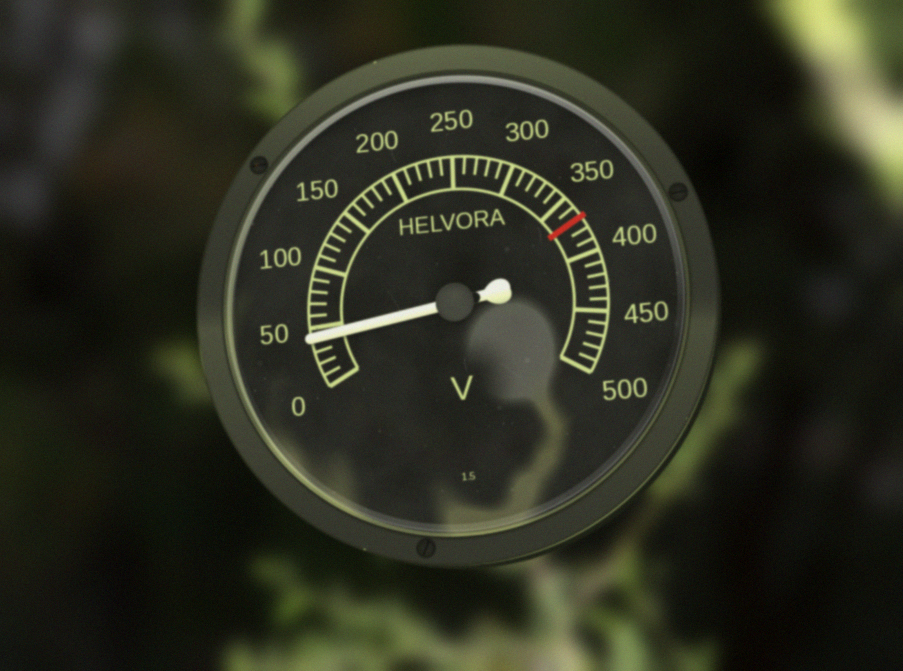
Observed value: 40; V
